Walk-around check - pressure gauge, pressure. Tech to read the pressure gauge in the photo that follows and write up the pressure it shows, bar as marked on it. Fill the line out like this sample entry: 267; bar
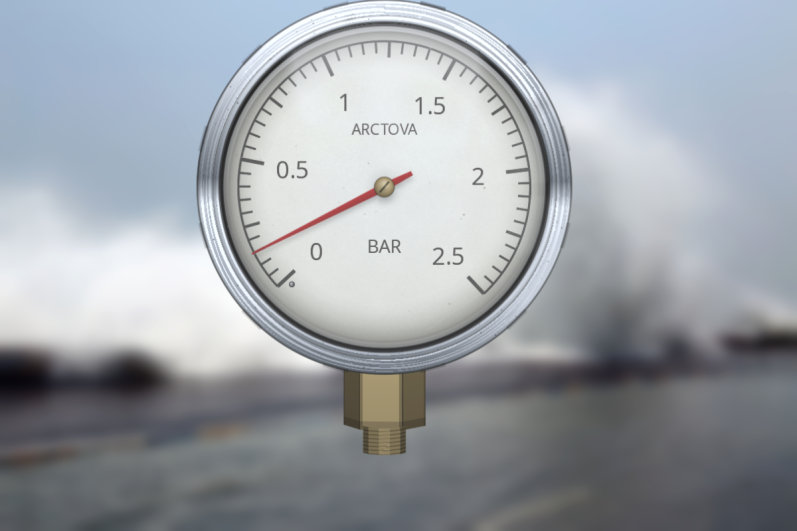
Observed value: 0.15; bar
